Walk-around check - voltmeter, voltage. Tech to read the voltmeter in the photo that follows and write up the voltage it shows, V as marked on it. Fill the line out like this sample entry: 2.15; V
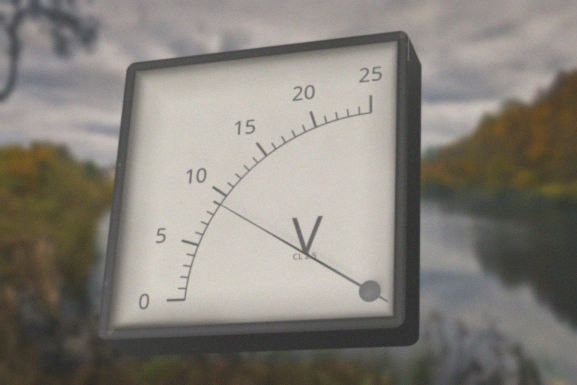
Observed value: 9; V
